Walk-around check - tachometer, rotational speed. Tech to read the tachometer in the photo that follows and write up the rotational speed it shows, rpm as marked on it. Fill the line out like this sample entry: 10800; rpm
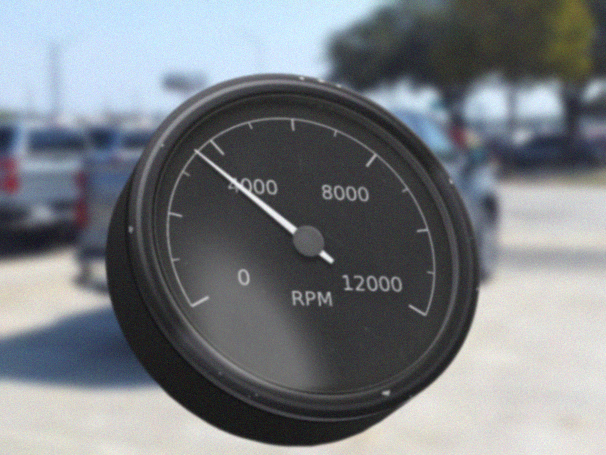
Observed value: 3500; rpm
